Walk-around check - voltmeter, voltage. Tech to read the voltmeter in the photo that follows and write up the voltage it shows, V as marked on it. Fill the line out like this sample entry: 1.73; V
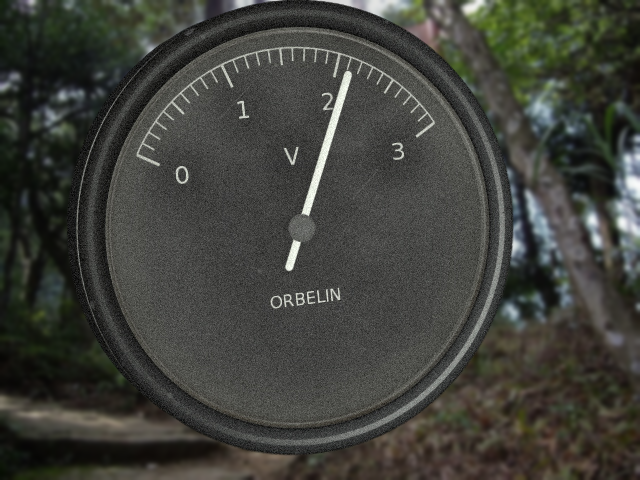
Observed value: 2.1; V
